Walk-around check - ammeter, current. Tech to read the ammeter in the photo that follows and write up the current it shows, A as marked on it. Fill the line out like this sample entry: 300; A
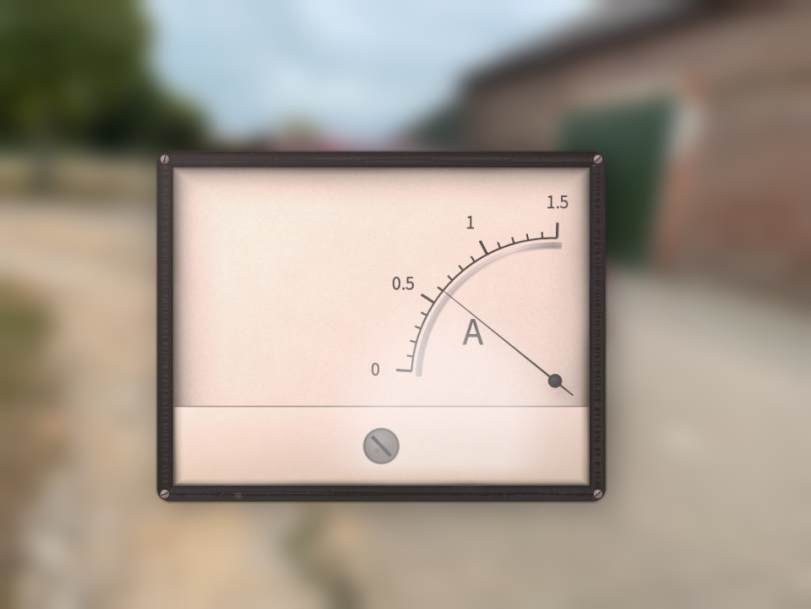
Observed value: 0.6; A
